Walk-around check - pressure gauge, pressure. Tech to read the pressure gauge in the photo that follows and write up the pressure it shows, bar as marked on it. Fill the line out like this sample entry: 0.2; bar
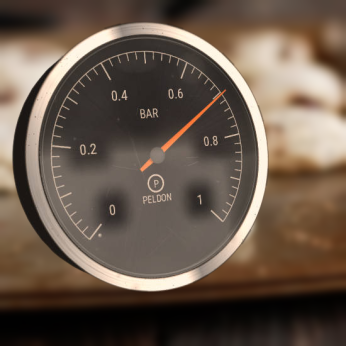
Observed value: 0.7; bar
